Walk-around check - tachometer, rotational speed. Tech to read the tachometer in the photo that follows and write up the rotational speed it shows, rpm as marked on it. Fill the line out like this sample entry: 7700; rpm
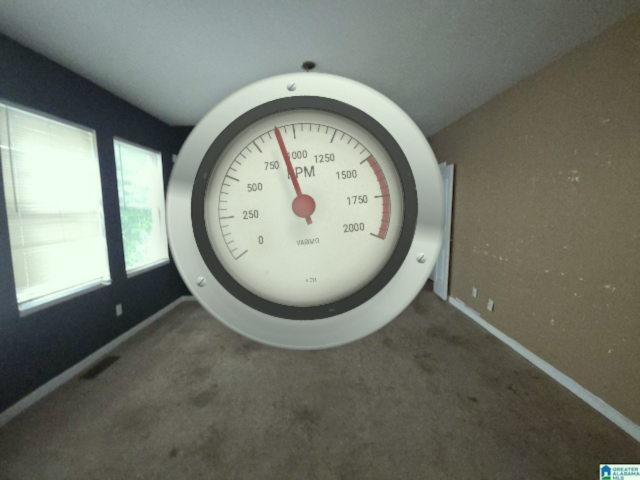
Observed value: 900; rpm
